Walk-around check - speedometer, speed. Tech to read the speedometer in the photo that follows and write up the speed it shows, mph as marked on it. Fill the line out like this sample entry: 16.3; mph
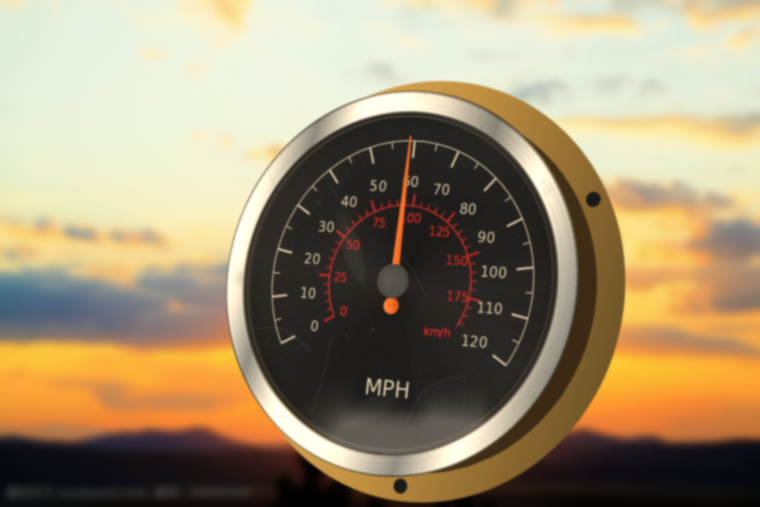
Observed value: 60; mph
